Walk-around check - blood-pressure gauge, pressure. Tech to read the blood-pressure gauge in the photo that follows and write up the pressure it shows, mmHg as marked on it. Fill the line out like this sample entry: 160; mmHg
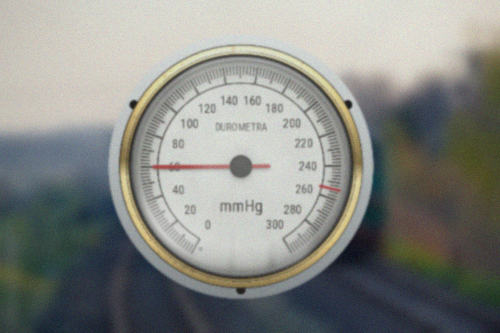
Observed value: 60; mmHg
